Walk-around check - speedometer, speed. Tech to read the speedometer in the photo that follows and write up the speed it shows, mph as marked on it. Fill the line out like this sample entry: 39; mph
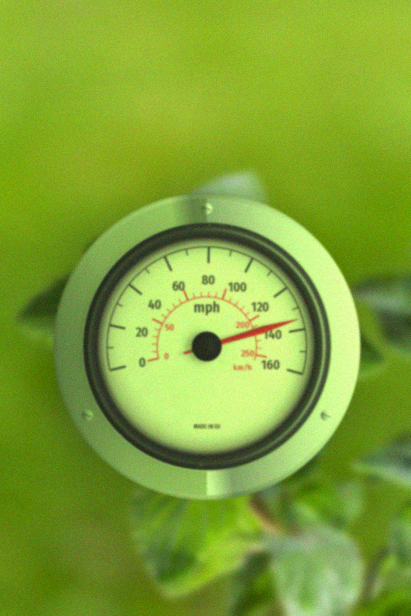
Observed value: 135; mph
